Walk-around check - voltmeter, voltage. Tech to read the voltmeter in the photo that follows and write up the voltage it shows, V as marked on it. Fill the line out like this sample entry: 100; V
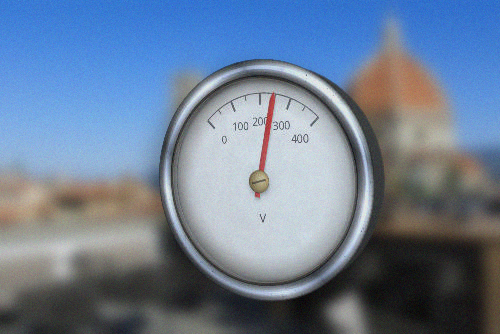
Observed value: 250; V
